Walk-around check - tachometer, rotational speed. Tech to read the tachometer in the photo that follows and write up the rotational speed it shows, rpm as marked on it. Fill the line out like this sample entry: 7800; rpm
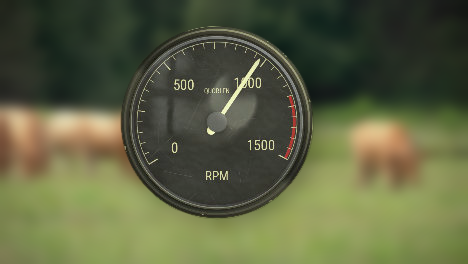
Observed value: 975; rpm
